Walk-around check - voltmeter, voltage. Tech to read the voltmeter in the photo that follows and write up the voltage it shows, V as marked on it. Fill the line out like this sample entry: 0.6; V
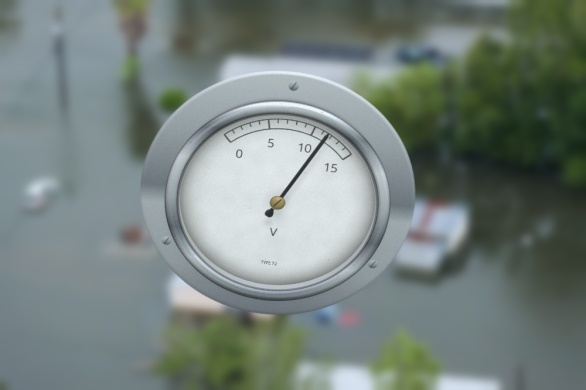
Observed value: 11.5; V
